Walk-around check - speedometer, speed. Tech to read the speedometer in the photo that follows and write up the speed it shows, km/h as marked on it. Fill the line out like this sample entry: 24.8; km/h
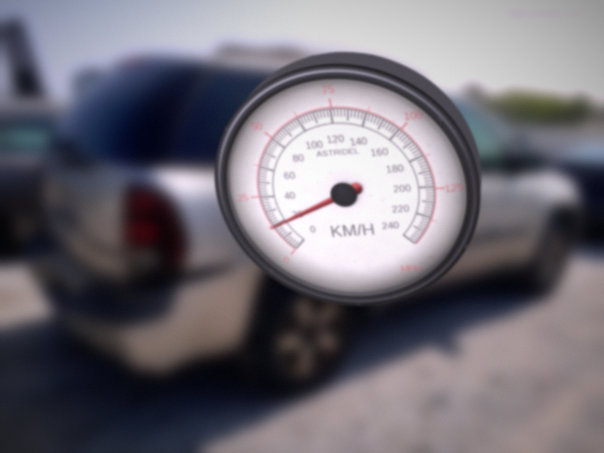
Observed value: 20; km/h
